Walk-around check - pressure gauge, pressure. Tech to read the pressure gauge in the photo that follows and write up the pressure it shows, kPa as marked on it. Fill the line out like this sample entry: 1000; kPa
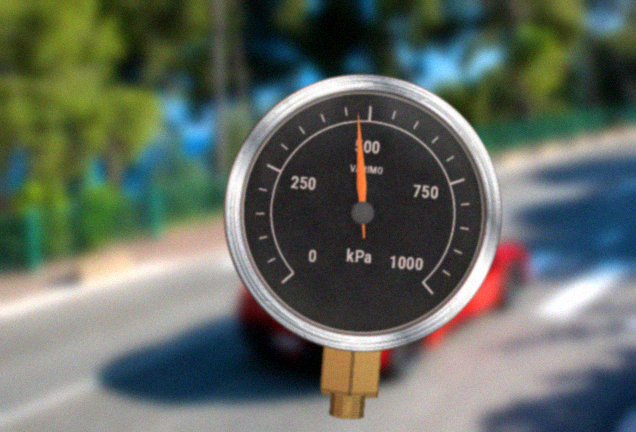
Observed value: 475; kPa
